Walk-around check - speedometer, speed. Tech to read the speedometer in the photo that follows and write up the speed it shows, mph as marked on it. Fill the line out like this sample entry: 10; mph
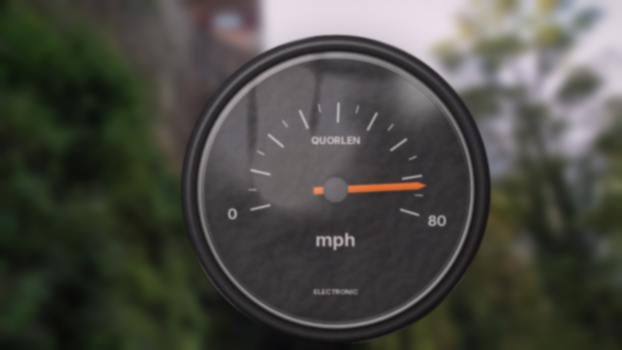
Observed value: 72.5; mph
